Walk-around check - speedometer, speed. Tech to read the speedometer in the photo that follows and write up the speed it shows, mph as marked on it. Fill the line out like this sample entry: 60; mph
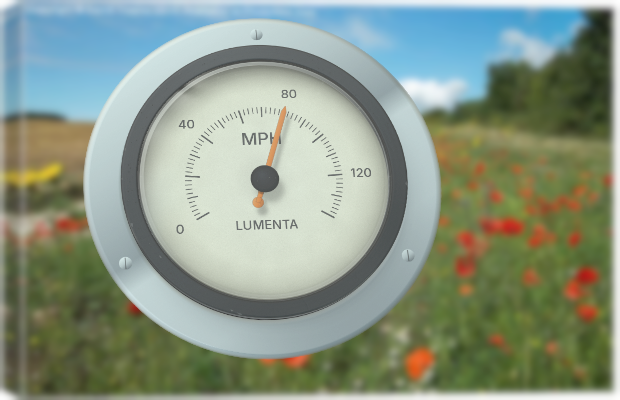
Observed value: 80; mph
